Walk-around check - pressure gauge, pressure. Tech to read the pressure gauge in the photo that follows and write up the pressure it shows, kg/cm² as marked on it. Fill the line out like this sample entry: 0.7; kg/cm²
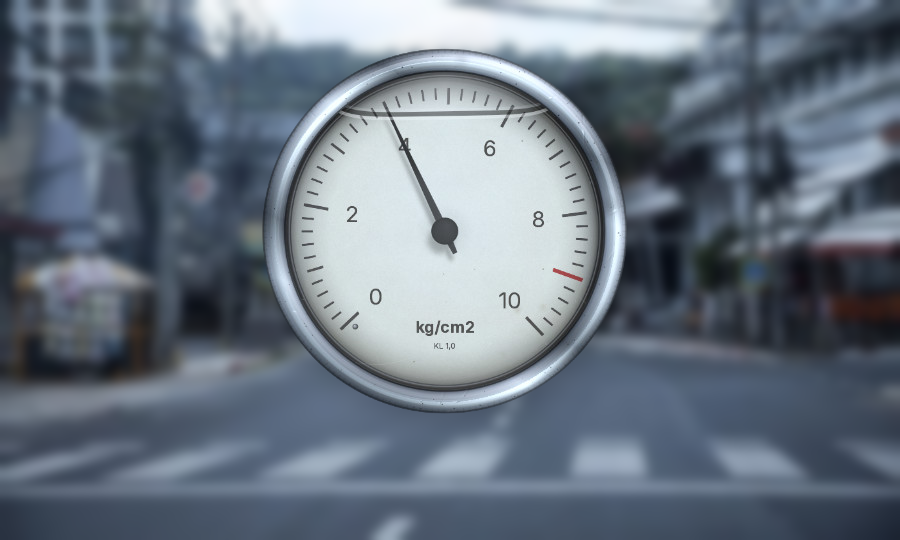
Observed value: 4; kg/cm²
